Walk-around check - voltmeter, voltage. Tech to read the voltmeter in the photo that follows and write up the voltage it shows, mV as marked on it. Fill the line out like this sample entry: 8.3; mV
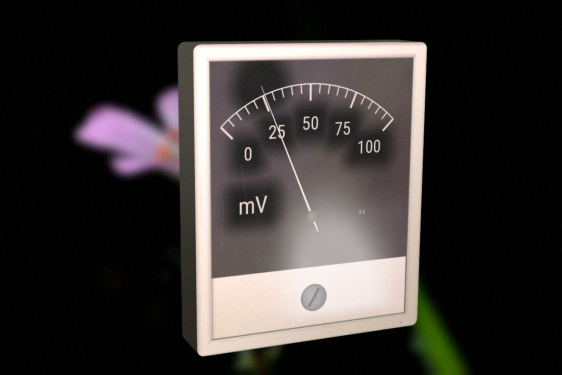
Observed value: 25; mV
